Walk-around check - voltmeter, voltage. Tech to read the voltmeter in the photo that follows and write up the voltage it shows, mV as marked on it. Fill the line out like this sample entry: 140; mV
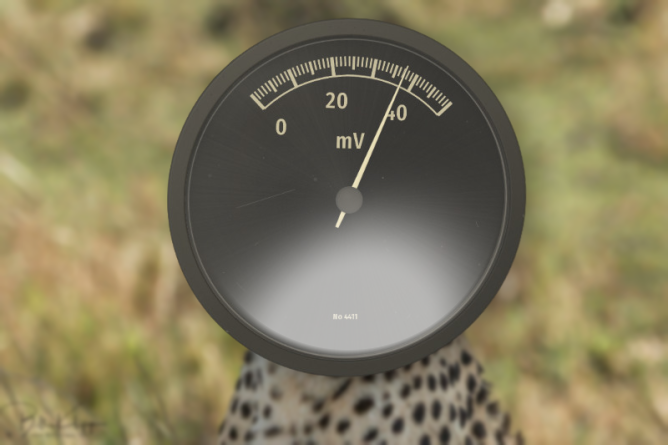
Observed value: 37; mV
